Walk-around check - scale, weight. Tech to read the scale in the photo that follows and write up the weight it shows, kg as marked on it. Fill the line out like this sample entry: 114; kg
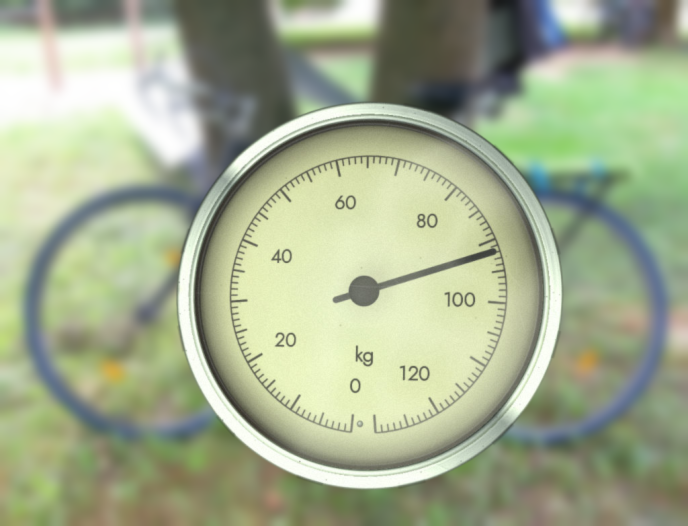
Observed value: 92; kg
